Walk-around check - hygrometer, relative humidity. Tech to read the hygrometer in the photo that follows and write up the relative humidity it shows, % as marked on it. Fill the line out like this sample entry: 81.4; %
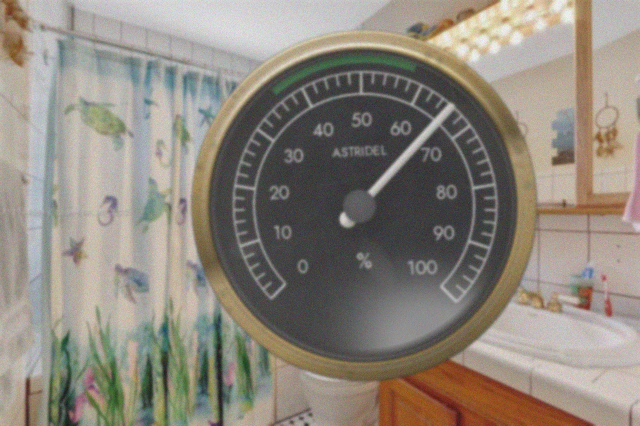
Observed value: 66; %
